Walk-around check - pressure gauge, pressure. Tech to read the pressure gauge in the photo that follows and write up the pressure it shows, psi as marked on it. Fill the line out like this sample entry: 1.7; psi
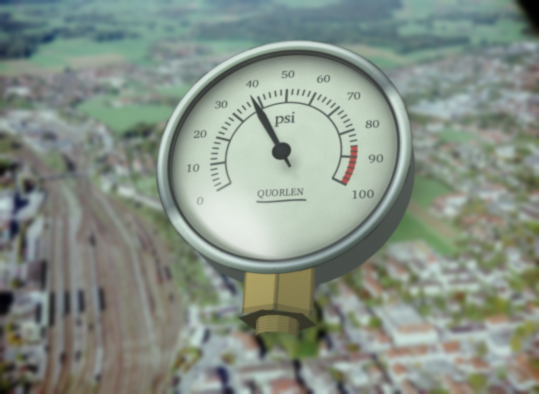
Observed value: 38; psi
